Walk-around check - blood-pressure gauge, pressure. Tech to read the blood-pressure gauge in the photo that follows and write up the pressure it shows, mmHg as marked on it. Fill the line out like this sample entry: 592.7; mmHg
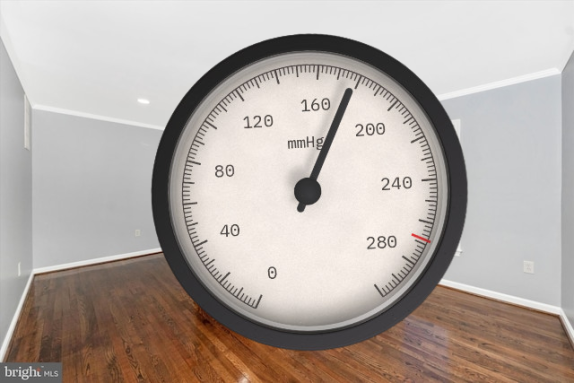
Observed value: 178; mmHg
